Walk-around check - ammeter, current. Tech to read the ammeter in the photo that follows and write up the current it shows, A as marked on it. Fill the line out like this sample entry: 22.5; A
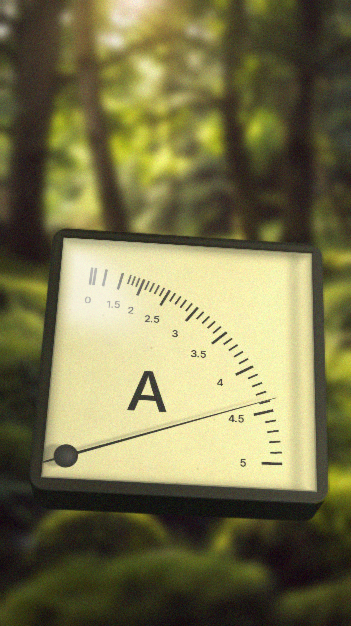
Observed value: 4.4; A
